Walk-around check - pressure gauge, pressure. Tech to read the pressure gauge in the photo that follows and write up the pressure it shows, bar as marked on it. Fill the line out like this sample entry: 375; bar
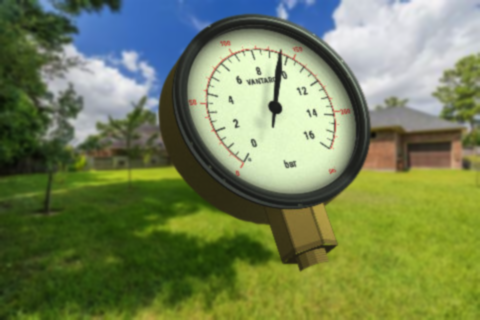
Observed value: 9.5; bar
